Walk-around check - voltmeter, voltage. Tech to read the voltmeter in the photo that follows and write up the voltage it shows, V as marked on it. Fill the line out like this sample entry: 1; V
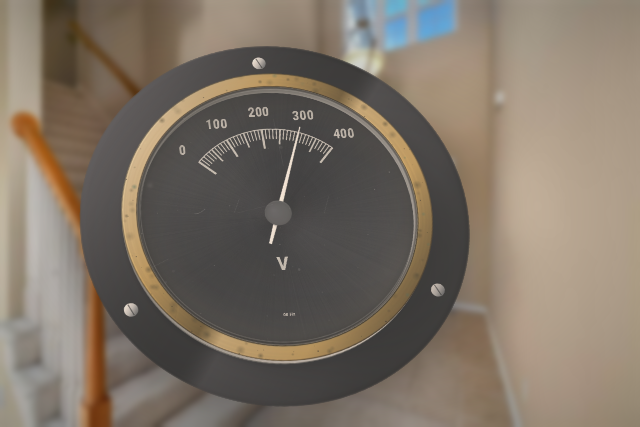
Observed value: 300; V
